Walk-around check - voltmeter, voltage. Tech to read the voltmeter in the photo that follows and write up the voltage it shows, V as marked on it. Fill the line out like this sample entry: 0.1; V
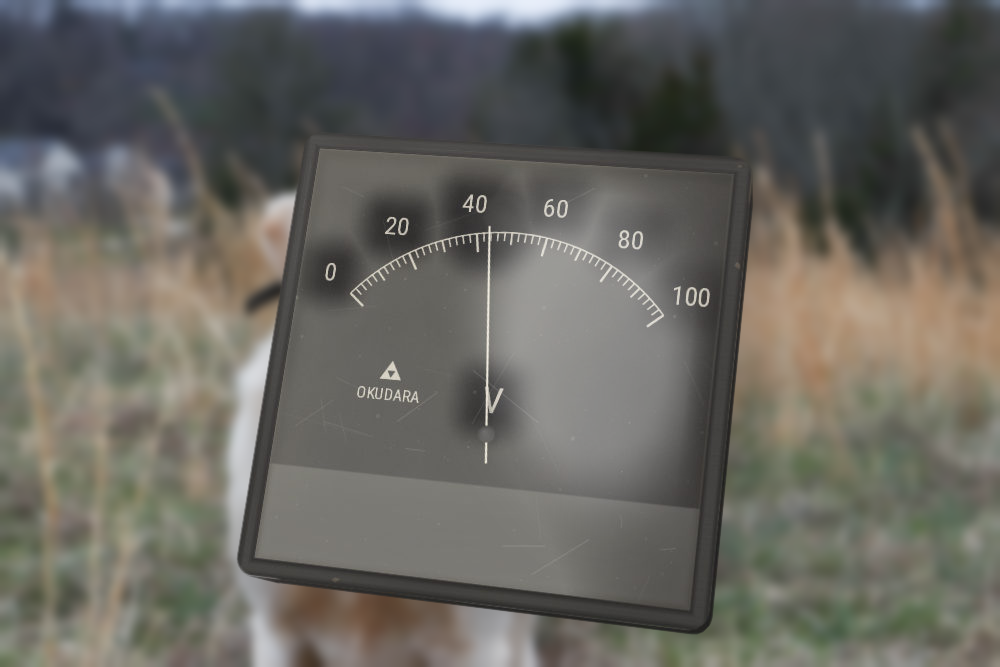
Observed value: 44; V
